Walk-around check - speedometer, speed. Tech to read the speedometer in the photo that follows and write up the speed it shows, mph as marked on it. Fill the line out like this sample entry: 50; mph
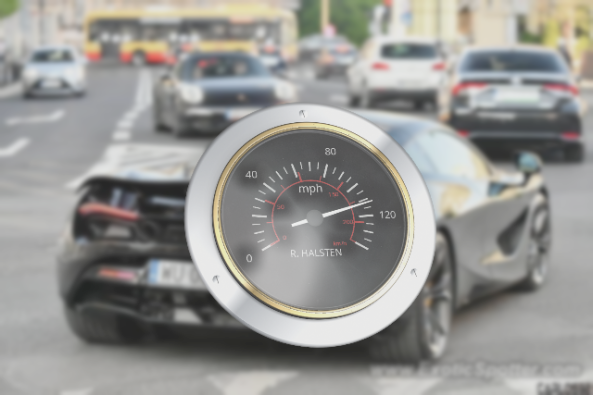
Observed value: 112.5; mph
